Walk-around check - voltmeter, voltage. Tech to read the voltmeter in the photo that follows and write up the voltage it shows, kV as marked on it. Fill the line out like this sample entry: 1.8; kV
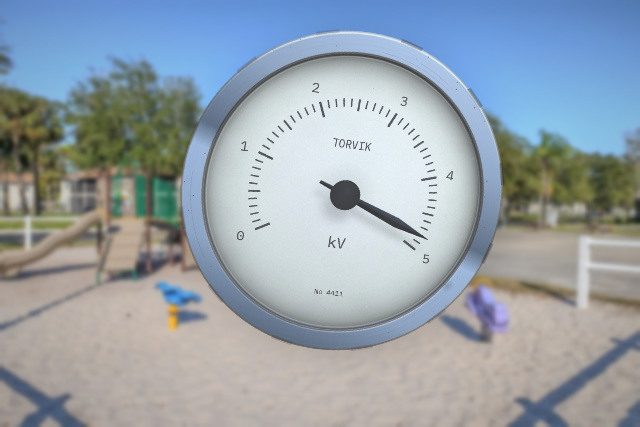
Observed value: 4.8; kV
